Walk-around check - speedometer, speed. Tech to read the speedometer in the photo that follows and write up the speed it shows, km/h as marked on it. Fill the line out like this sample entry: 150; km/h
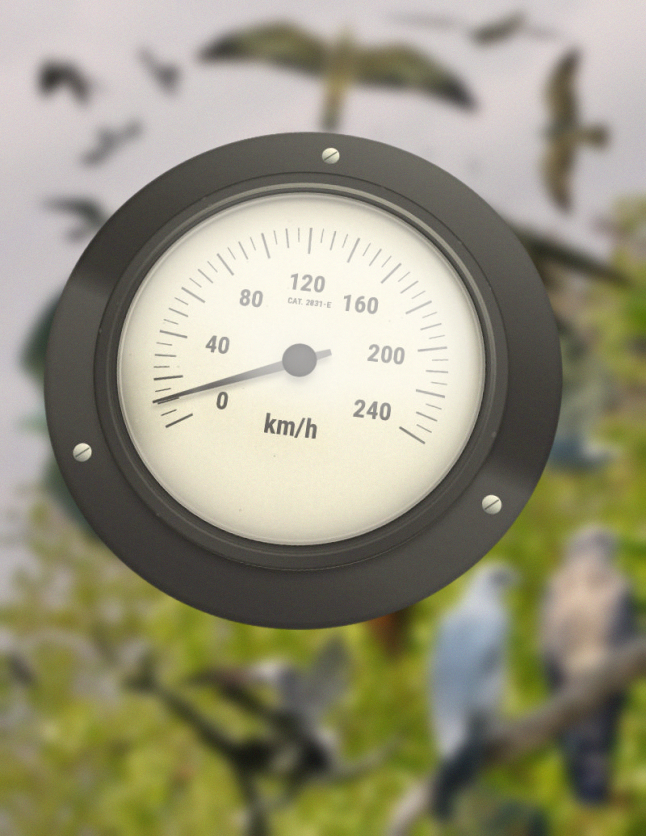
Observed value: 10; km/h
